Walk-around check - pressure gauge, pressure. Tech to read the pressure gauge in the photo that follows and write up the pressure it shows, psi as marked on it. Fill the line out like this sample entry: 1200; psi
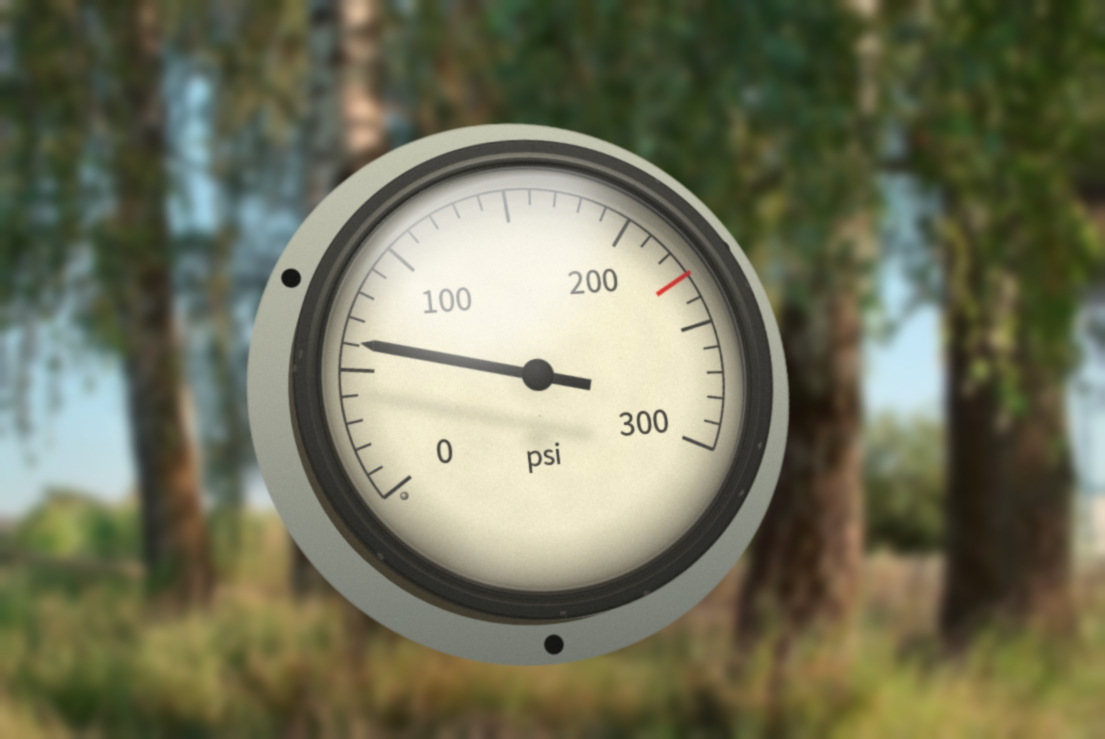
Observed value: 60; psi
